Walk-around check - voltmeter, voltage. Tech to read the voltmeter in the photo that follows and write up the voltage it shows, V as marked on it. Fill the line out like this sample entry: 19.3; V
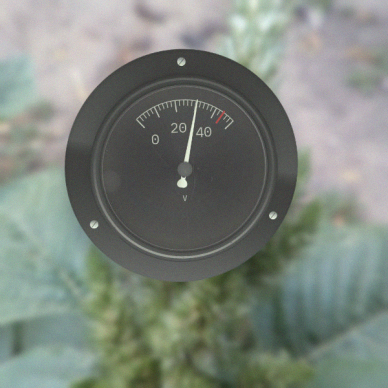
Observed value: 30; V
